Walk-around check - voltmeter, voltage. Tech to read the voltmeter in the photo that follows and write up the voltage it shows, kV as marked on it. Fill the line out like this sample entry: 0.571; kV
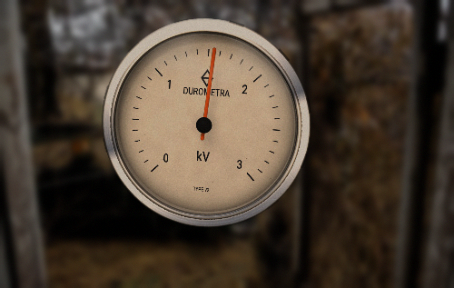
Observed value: 1.55; kV
